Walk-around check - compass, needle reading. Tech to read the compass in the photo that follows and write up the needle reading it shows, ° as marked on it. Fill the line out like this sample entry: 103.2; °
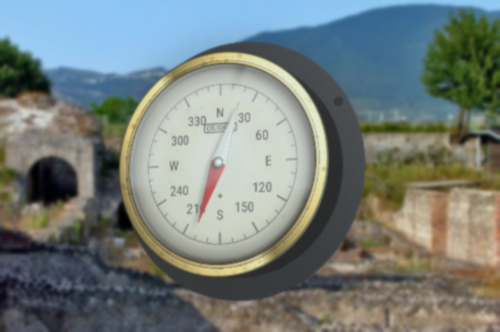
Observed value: 200; °
